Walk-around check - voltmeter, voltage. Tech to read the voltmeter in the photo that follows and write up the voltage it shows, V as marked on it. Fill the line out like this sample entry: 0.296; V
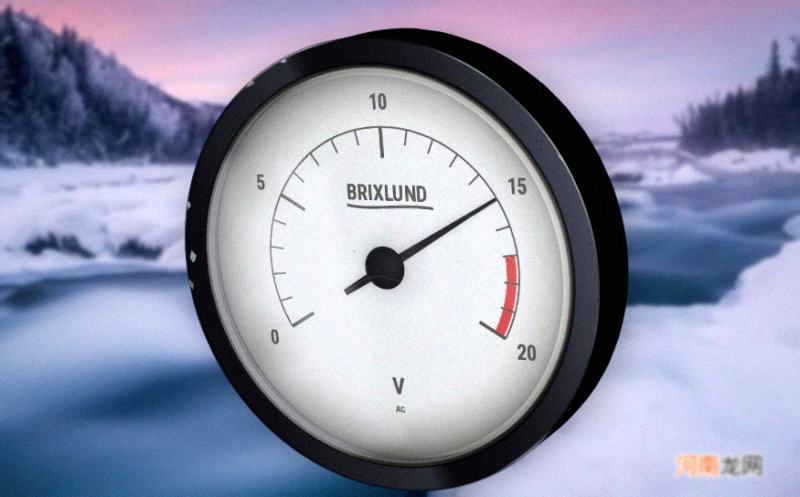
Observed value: 15; V
